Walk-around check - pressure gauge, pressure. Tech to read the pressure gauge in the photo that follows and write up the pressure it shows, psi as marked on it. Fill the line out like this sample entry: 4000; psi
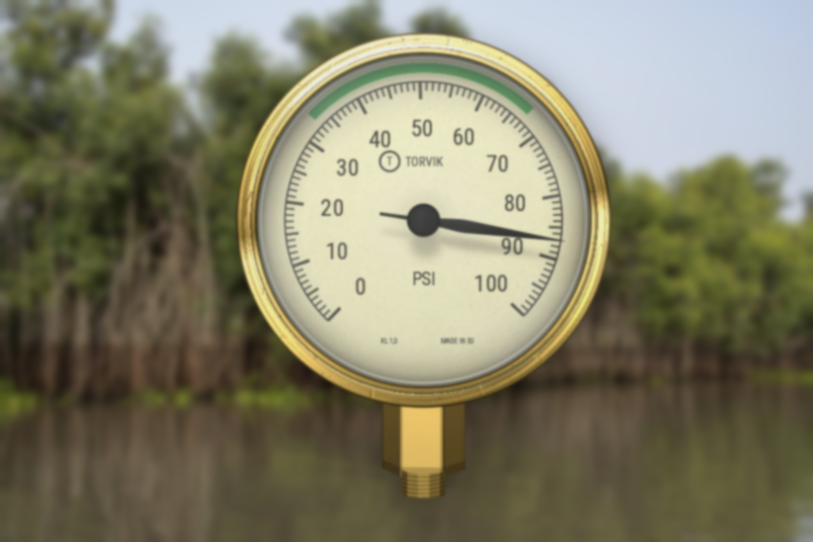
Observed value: 87; psi
